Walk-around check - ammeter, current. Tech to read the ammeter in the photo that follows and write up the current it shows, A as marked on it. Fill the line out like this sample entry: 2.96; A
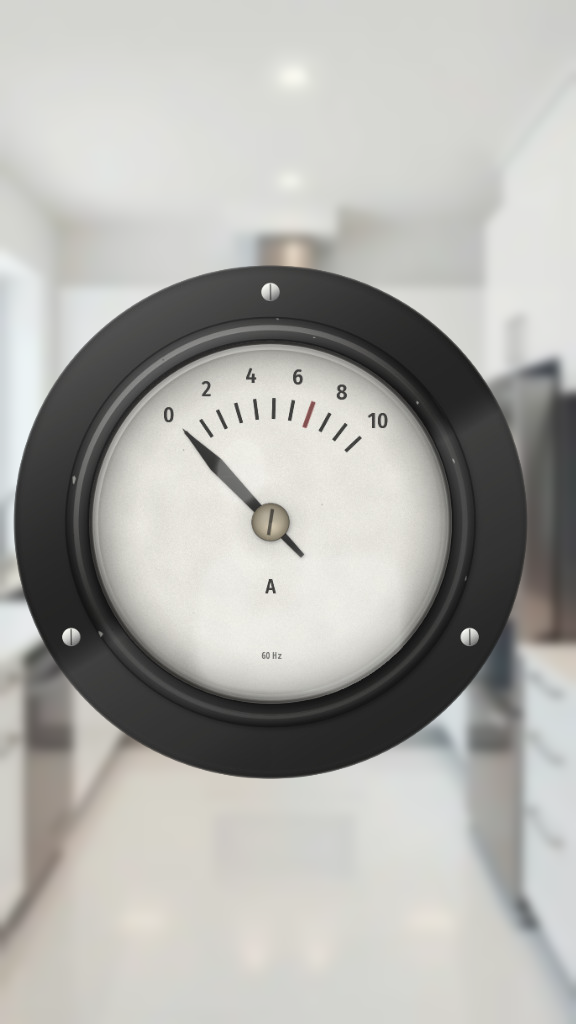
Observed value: 0; A
